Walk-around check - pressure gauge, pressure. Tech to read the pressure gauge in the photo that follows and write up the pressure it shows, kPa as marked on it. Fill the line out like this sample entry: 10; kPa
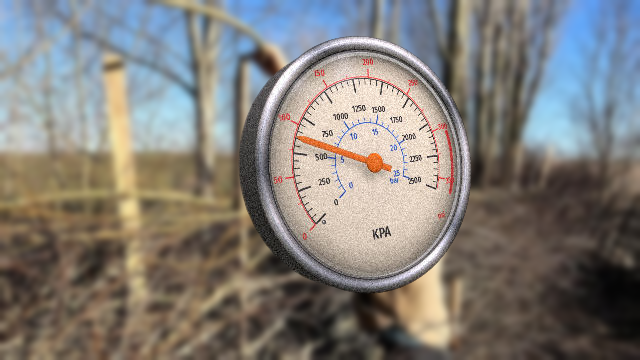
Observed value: 600; kPa
